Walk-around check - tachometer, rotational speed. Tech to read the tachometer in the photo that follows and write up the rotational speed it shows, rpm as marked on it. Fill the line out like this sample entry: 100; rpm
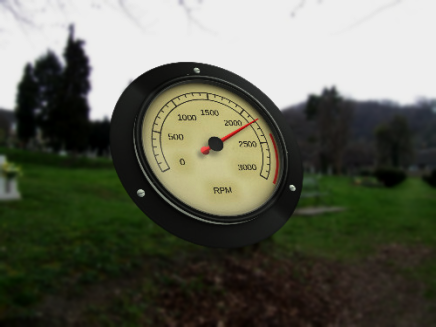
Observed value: 2200; rpm
